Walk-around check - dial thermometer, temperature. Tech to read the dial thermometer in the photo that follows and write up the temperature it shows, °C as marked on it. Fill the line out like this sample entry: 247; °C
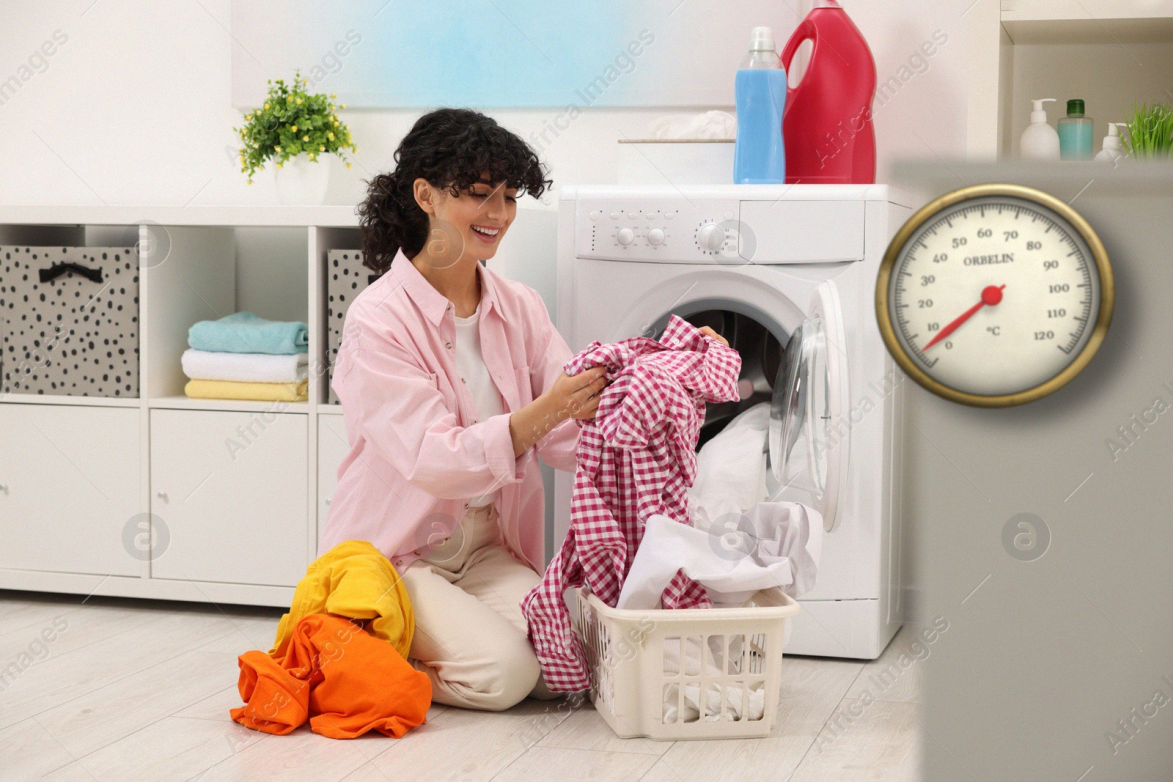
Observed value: 5; °C
